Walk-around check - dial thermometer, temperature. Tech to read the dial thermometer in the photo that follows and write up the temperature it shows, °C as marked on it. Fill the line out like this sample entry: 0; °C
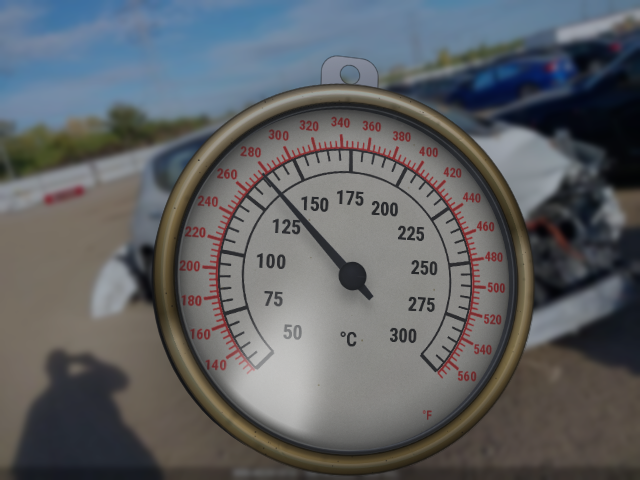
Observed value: 135; °C
